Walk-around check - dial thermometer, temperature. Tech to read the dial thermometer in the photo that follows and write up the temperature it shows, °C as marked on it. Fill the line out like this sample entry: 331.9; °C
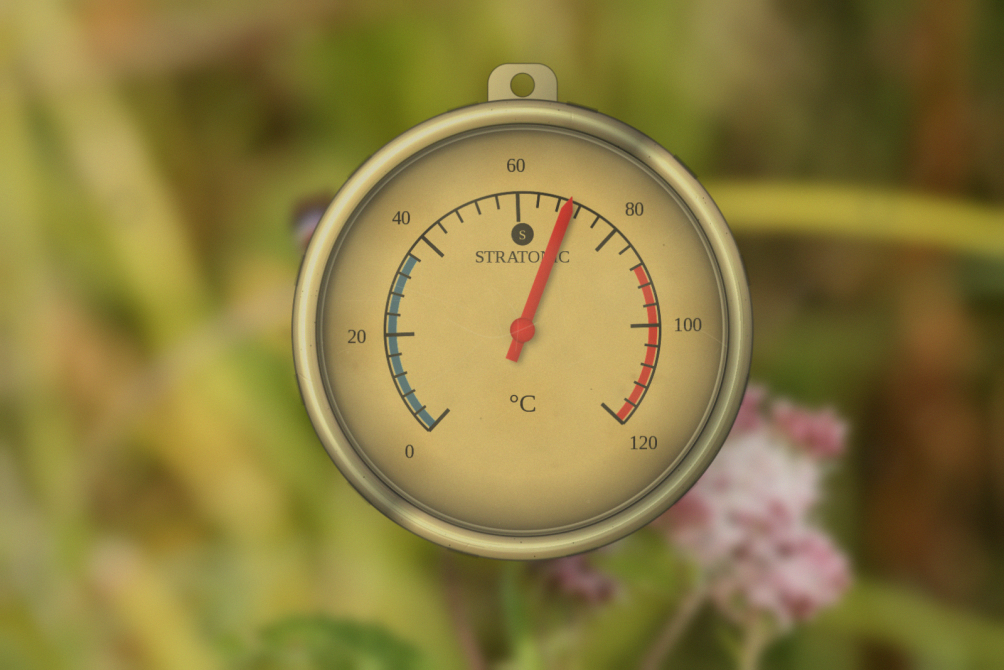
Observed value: 70; °C
